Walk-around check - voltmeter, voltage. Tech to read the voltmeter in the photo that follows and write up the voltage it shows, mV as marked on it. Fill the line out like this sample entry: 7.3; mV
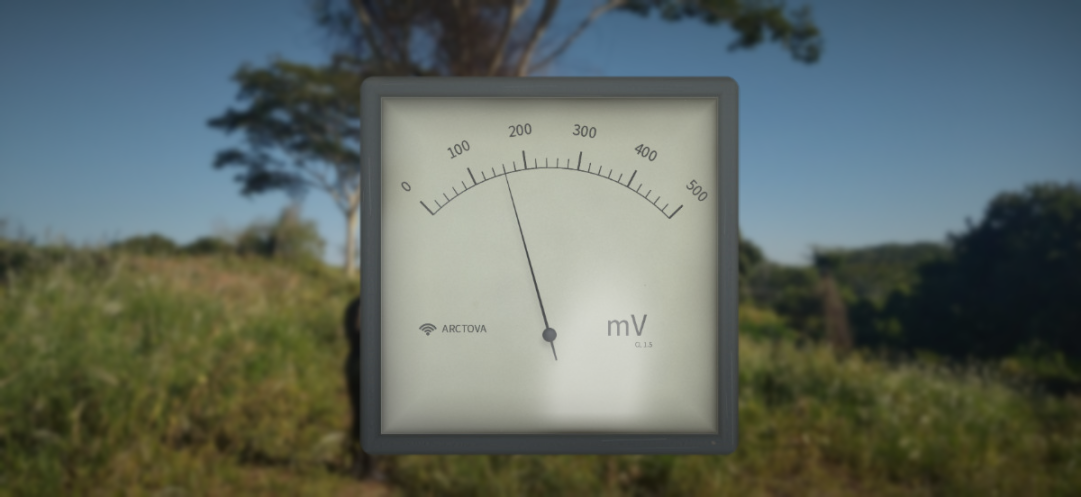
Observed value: 160; mV
